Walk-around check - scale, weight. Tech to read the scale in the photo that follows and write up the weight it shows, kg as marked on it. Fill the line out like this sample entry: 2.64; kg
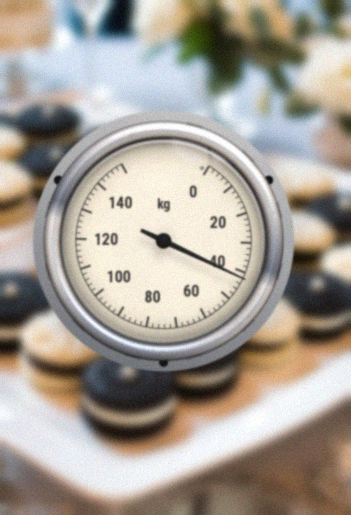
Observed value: 42; kg
